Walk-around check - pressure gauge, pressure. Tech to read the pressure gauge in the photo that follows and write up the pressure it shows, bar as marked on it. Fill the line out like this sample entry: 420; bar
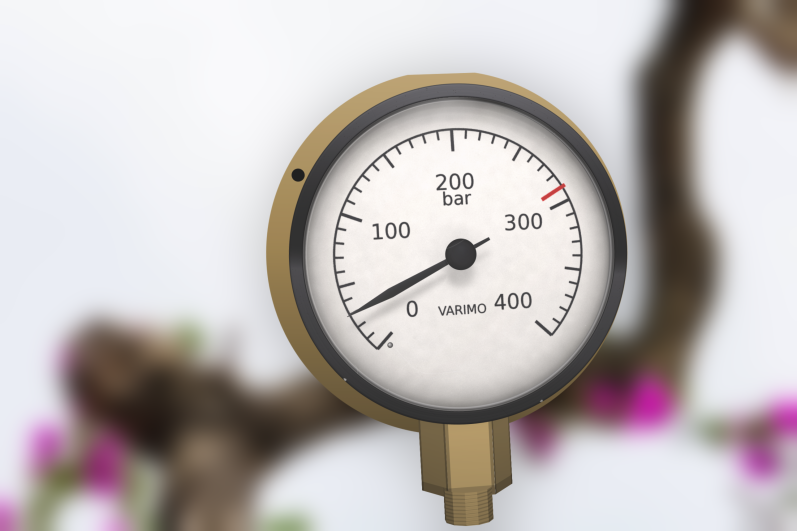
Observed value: 30; bar
